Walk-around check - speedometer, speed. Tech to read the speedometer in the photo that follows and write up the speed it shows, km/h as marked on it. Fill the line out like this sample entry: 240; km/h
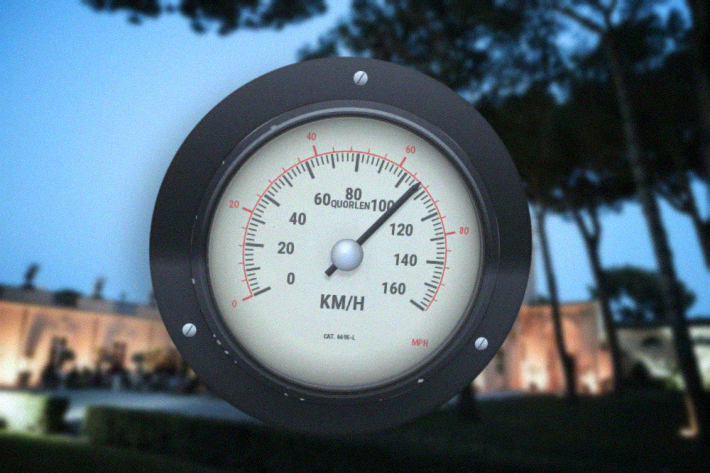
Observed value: 106; km/h
